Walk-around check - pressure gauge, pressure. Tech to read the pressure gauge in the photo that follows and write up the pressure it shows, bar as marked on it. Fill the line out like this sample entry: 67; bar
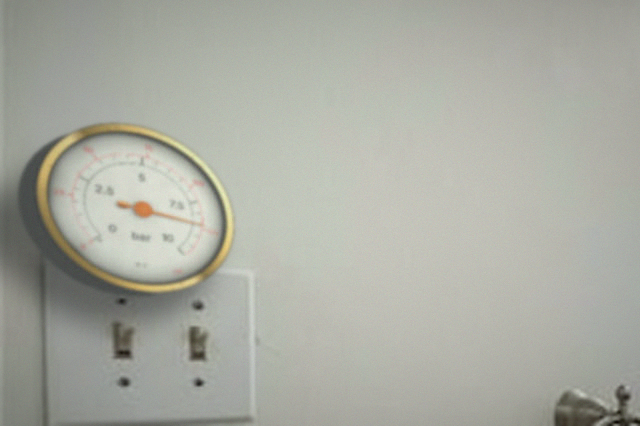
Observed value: 8.5; bar
